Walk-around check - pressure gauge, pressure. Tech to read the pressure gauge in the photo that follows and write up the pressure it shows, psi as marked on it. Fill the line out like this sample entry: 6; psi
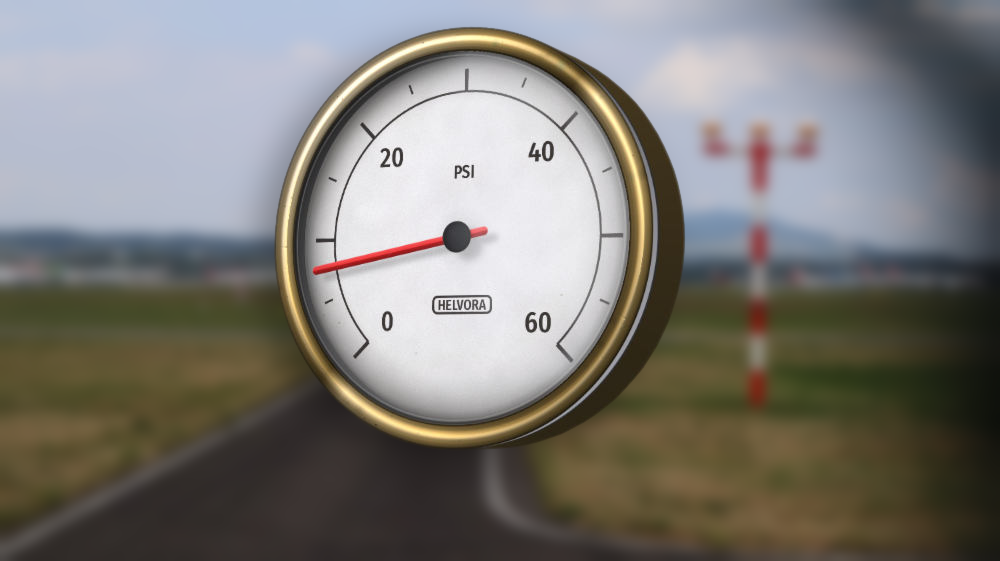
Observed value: 7.5; psi
